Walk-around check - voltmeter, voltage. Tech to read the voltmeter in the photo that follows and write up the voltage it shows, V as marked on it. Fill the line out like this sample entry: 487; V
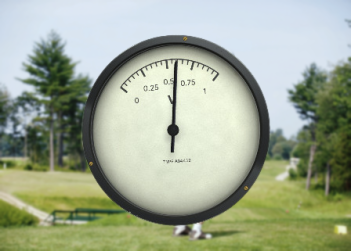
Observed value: 0.6; V
